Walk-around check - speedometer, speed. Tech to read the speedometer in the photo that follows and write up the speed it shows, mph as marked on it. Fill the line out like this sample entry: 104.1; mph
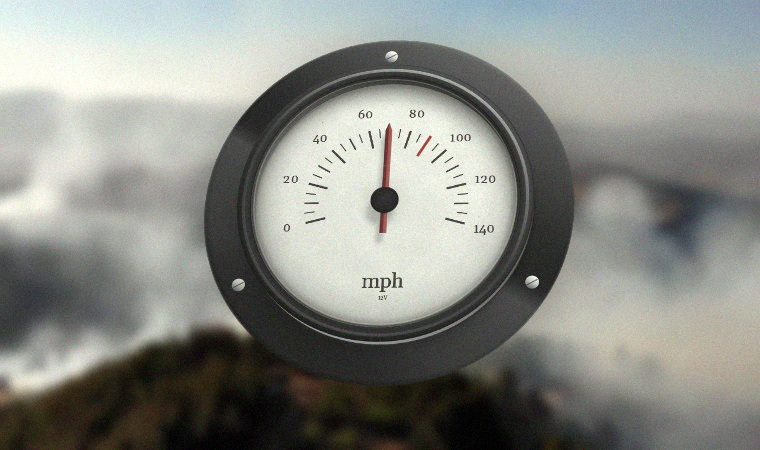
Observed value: 70; mph
